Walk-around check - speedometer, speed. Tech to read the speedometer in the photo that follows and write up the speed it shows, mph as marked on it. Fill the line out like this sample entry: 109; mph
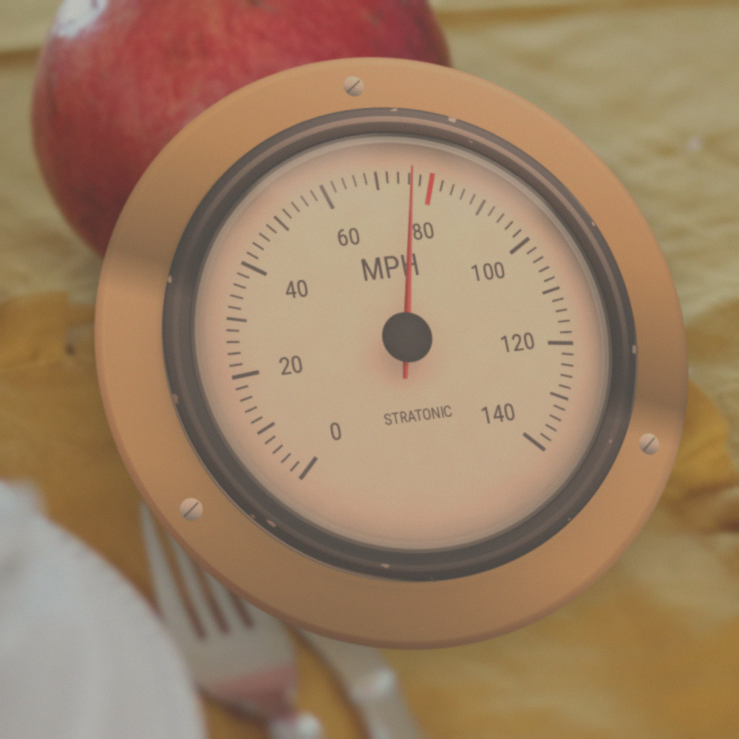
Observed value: 76; mph
